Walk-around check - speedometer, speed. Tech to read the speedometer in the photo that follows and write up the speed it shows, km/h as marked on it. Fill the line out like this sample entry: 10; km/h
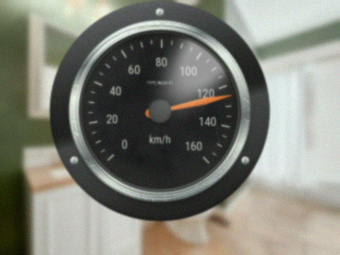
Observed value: 125; km/h
